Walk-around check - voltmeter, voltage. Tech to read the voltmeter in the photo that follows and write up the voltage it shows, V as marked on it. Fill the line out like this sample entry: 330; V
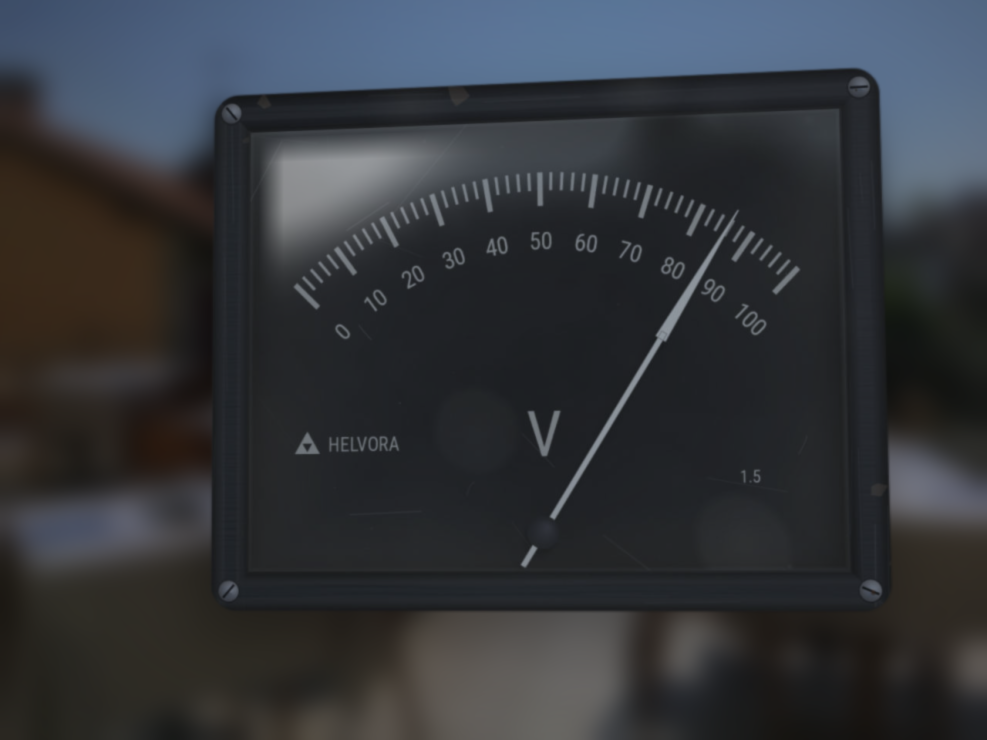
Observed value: 86; V
